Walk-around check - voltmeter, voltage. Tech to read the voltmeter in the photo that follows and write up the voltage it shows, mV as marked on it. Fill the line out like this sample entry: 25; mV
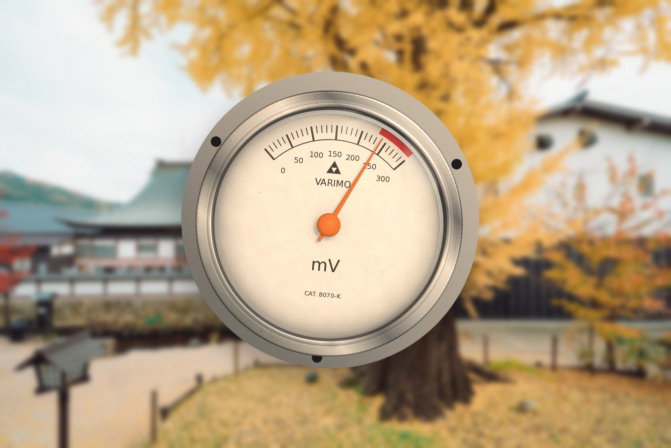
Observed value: 240; mV
